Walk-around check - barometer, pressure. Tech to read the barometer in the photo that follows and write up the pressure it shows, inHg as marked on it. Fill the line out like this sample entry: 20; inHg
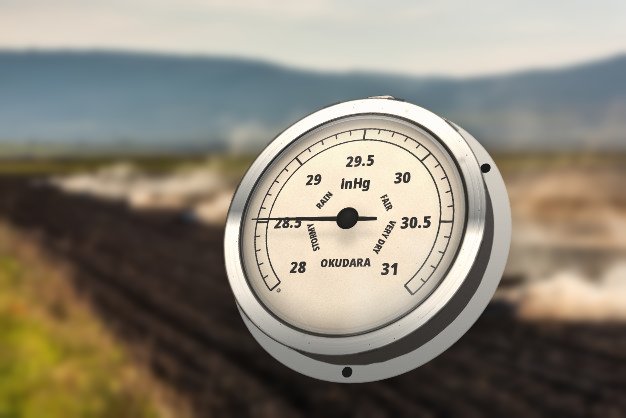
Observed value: 28.5; inHg
